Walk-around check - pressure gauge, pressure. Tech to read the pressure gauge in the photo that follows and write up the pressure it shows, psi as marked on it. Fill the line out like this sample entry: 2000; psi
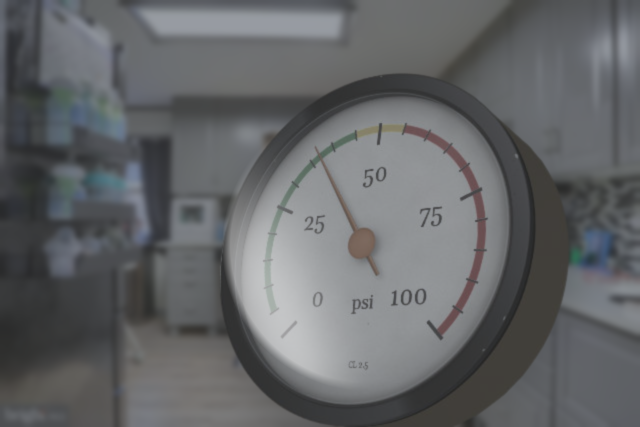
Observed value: 37.5; psi
